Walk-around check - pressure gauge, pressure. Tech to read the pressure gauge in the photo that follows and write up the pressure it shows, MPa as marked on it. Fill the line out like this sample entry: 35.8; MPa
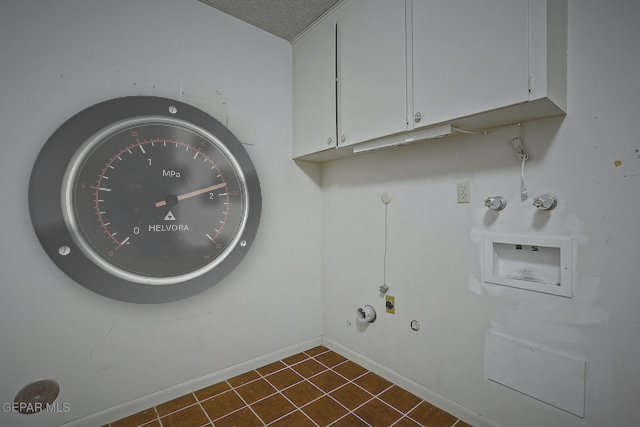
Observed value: 1.9; MPa
